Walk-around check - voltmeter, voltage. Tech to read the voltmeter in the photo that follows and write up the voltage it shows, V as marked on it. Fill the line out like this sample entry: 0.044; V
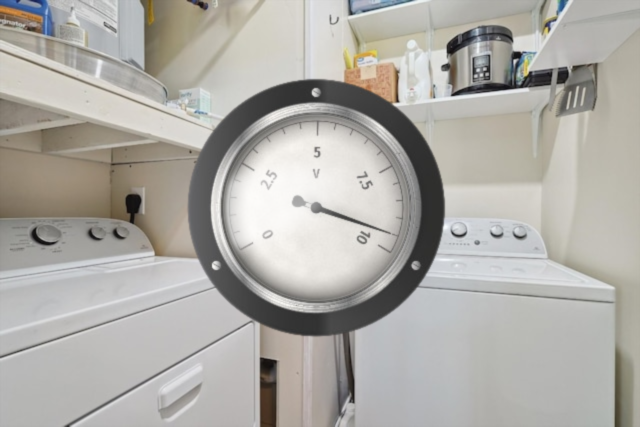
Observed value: 9.5; V
